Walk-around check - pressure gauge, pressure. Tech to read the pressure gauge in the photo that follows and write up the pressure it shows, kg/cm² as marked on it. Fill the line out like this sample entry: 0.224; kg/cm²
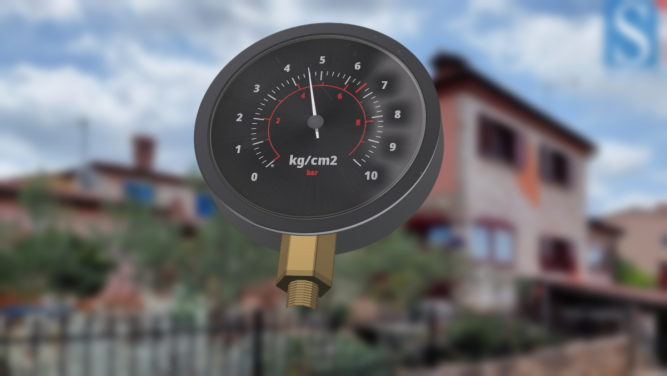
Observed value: 4.6; kg/cm²
